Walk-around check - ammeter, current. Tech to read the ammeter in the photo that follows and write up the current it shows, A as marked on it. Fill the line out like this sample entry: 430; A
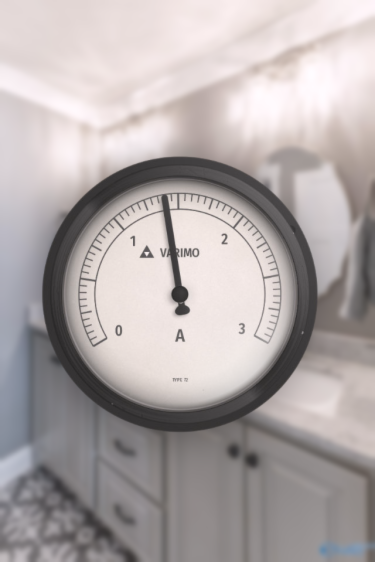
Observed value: 1.4; A
